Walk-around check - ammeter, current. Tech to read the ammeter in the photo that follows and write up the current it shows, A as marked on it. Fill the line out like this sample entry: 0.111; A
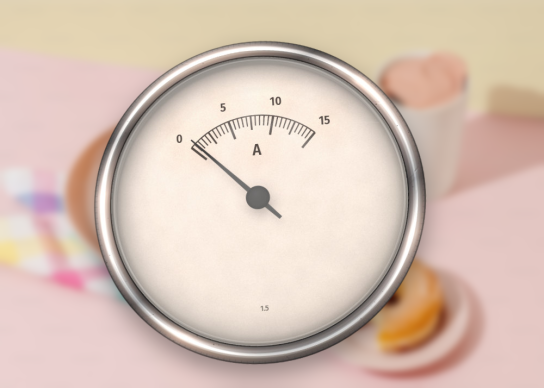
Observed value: 0.5; A
